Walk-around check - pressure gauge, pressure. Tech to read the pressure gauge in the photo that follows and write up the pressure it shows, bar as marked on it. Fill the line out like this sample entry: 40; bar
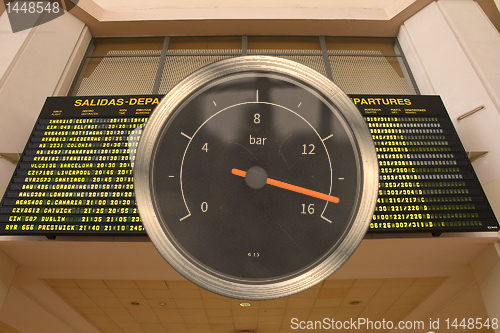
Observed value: 15; bar
